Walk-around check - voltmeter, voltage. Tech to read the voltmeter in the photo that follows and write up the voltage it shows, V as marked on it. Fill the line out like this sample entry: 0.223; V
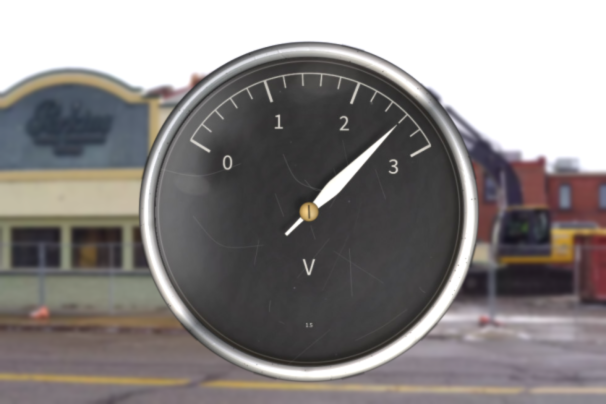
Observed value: 2.6; V
